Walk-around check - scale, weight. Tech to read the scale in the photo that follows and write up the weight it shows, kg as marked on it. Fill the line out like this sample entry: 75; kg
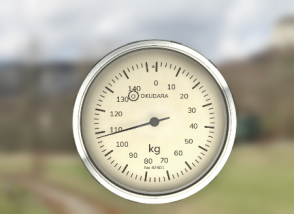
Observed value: 108; kg
